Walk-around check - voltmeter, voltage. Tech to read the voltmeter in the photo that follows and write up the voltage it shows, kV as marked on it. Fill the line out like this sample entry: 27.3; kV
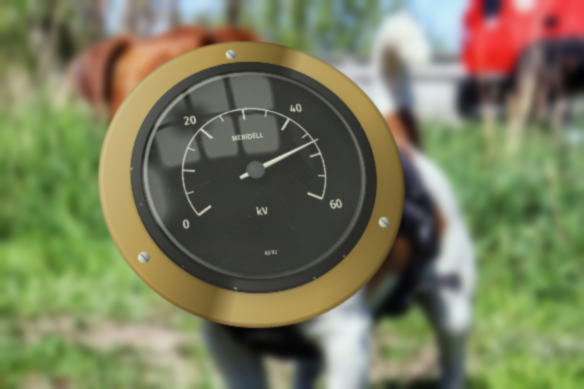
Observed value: 47.5; kV
